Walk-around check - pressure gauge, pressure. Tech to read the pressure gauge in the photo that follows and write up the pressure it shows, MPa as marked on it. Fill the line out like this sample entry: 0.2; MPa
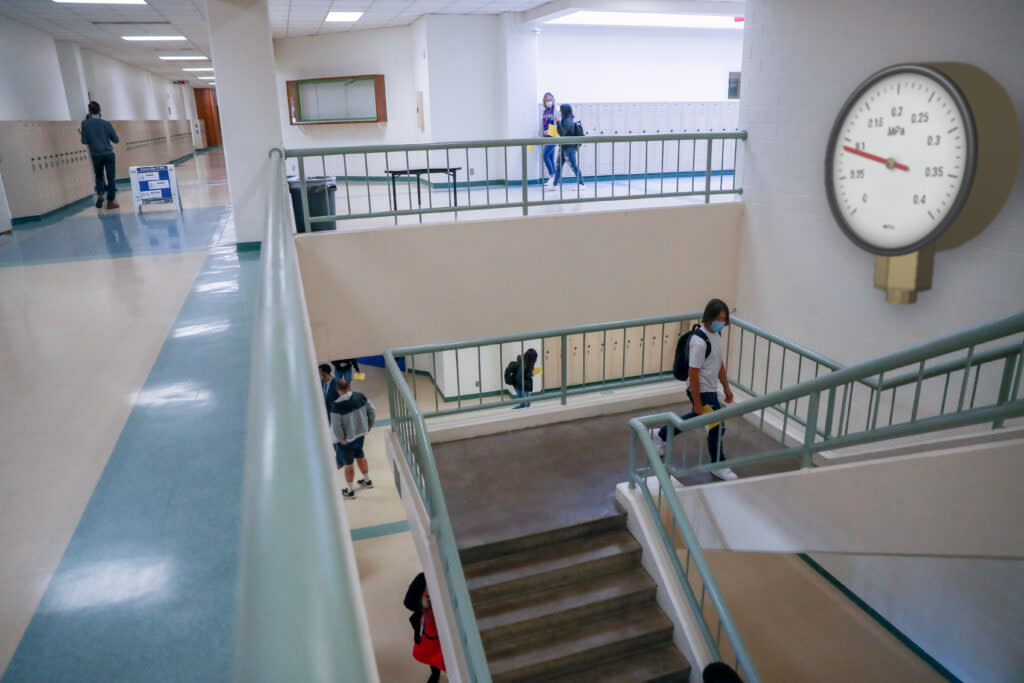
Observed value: 0.09; MPa
